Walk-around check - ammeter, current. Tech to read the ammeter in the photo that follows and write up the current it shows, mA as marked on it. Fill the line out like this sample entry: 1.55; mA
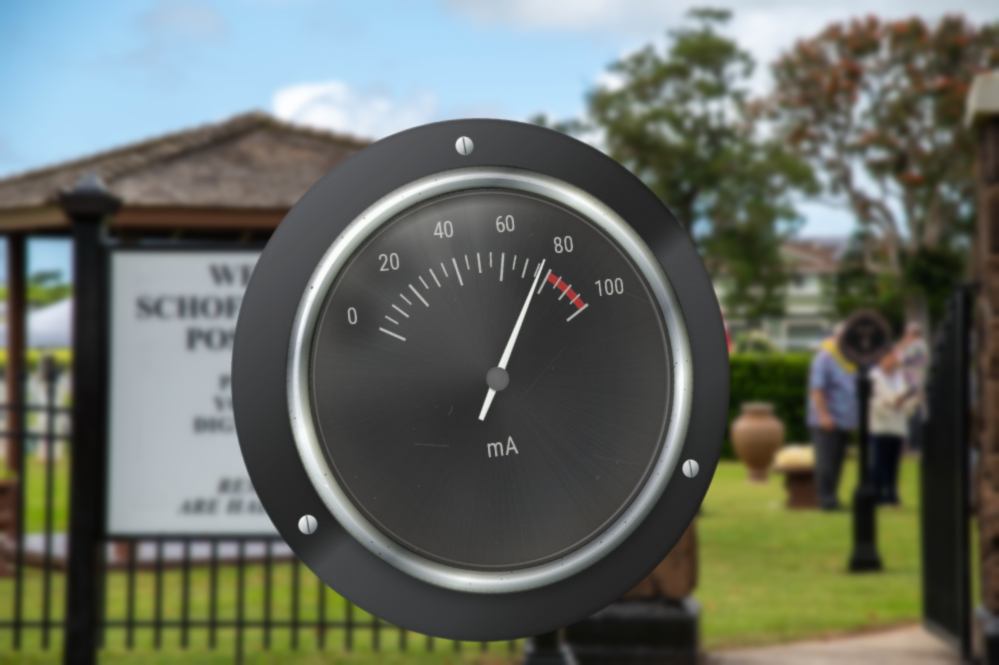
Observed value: 75; mA
